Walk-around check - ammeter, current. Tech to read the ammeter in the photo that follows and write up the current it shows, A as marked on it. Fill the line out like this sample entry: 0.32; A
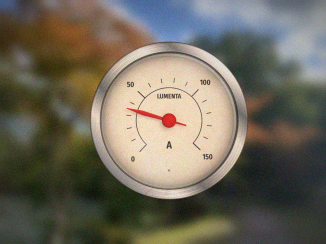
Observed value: 35; A
